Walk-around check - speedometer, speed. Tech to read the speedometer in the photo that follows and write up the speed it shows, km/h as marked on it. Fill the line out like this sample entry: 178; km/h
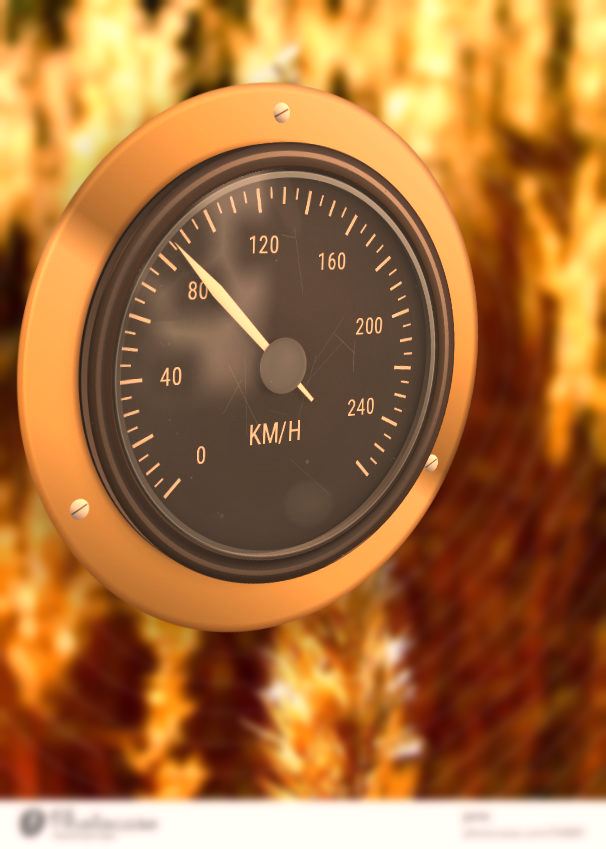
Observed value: 85; km/h
